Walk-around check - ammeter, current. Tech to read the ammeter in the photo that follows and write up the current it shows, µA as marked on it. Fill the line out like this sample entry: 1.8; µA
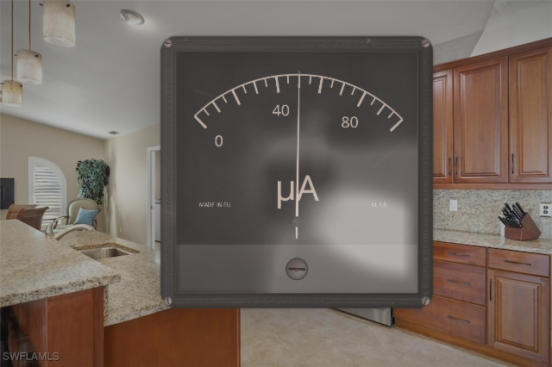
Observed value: 50; µA
